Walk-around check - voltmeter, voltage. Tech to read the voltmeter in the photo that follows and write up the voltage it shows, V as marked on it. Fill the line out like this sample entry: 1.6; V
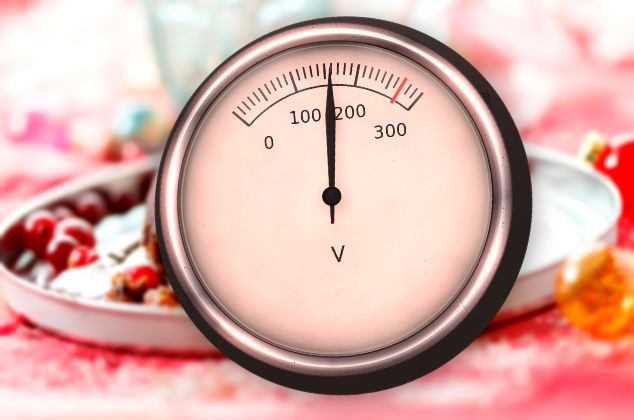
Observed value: 160; V
